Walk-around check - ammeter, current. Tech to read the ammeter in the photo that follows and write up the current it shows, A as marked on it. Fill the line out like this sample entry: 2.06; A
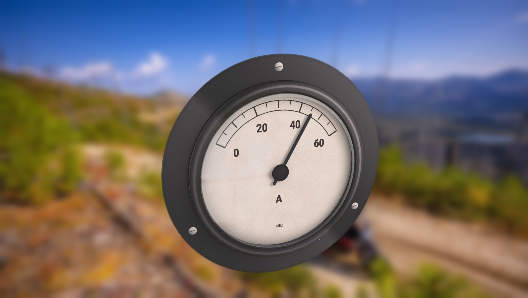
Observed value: 45; A
